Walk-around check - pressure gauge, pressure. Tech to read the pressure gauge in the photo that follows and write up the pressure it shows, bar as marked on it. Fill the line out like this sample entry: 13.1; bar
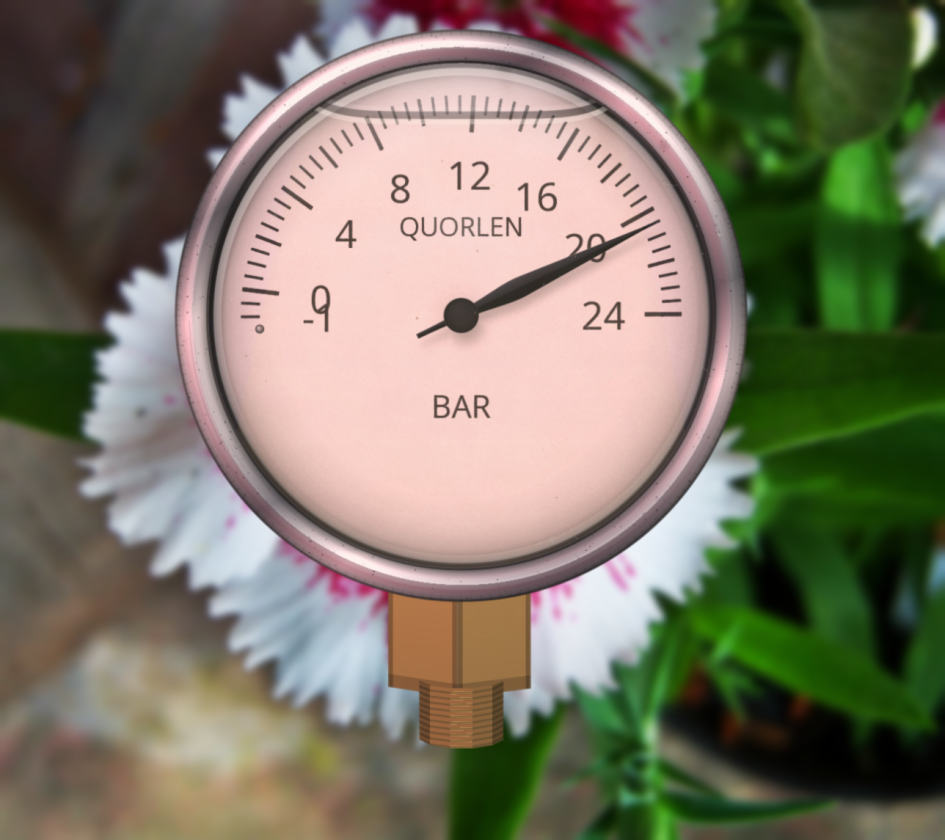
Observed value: 20.5; bar
